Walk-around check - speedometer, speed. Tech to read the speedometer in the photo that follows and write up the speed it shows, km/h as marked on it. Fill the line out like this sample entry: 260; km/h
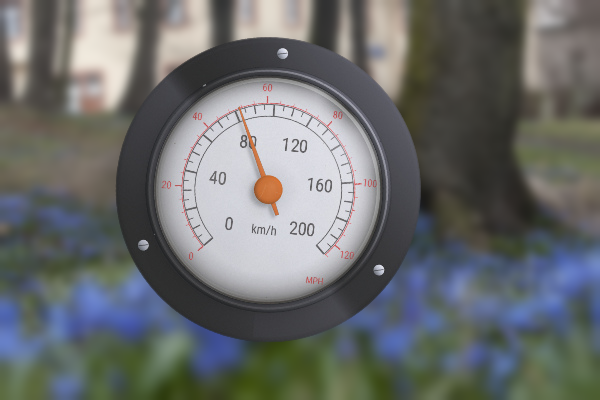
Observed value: 82.5; km/h
